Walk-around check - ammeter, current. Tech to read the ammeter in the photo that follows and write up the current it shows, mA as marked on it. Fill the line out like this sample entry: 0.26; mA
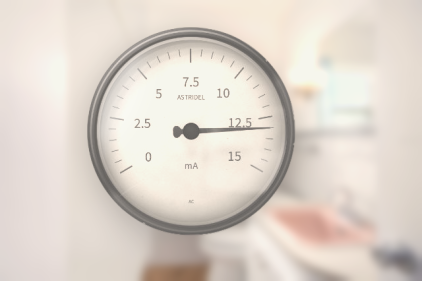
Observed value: 13; mA
